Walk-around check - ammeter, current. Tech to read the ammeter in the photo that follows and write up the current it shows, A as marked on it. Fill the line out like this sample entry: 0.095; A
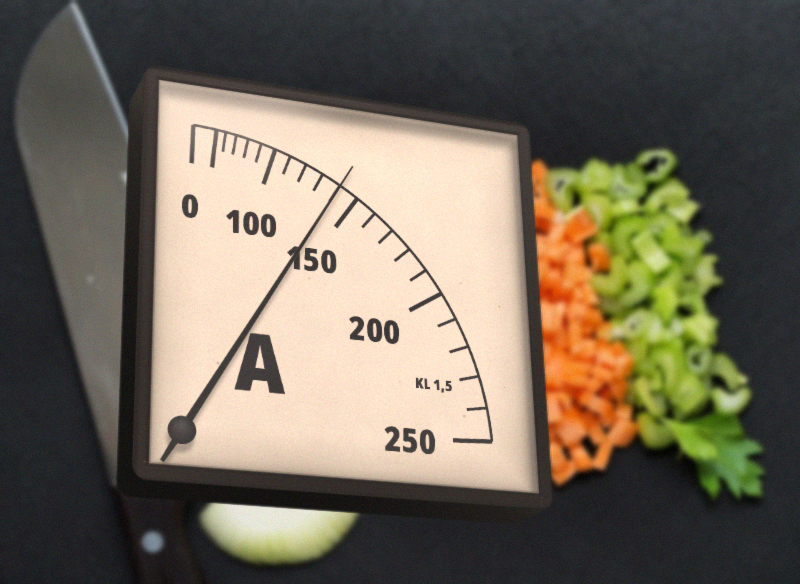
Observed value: 140; A
